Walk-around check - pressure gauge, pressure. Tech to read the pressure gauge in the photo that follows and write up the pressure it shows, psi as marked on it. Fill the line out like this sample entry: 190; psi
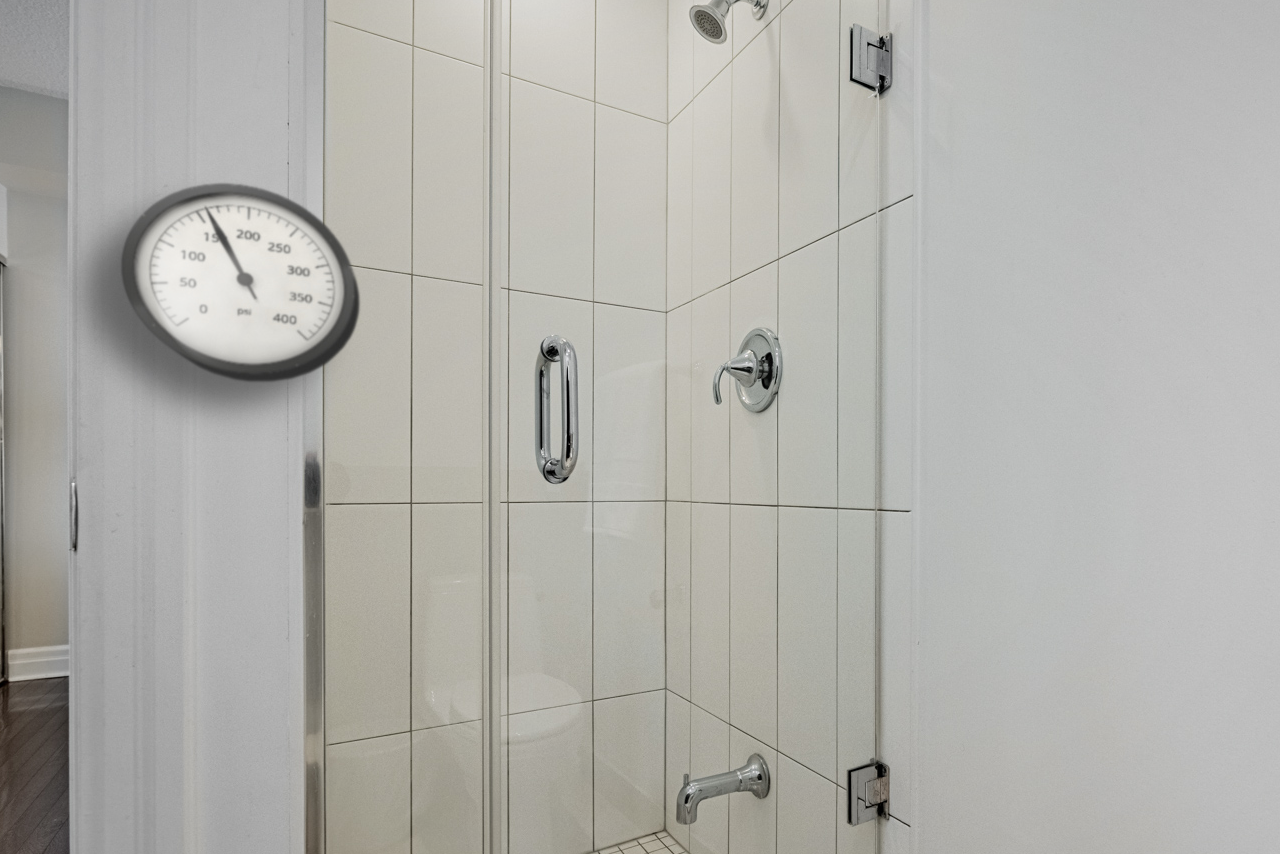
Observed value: 160; psi
